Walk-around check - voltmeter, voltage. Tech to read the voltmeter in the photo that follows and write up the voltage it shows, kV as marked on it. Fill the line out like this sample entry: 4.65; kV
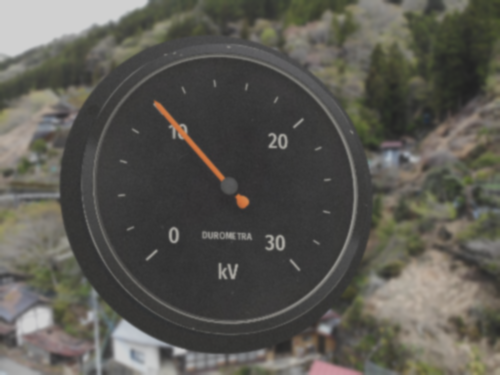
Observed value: 10; kV
